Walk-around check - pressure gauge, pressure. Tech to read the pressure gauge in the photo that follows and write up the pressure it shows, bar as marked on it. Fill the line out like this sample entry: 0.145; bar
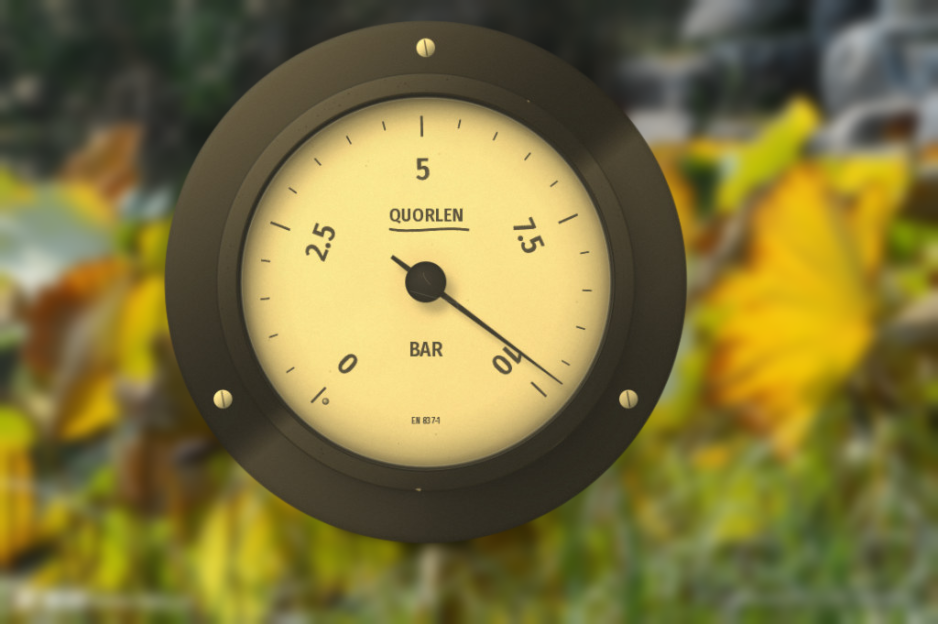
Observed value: 9.75; bar
